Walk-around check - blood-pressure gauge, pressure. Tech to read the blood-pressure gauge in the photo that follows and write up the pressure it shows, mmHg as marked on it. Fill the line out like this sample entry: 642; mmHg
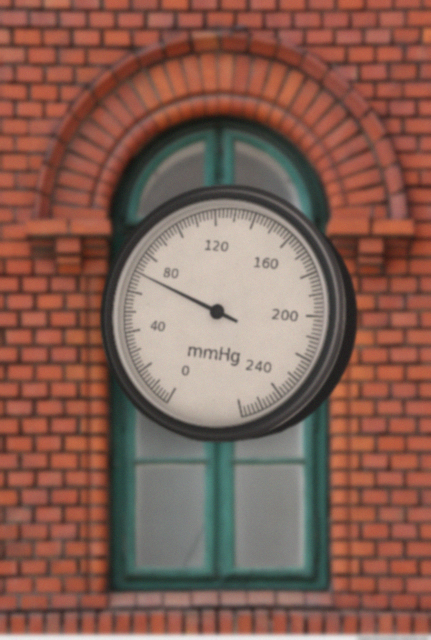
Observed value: 70; mmHg
